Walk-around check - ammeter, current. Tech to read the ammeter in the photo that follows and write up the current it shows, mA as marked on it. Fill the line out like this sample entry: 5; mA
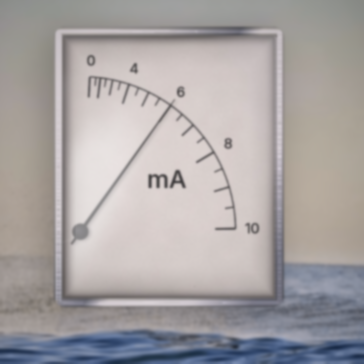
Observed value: 6; mA
